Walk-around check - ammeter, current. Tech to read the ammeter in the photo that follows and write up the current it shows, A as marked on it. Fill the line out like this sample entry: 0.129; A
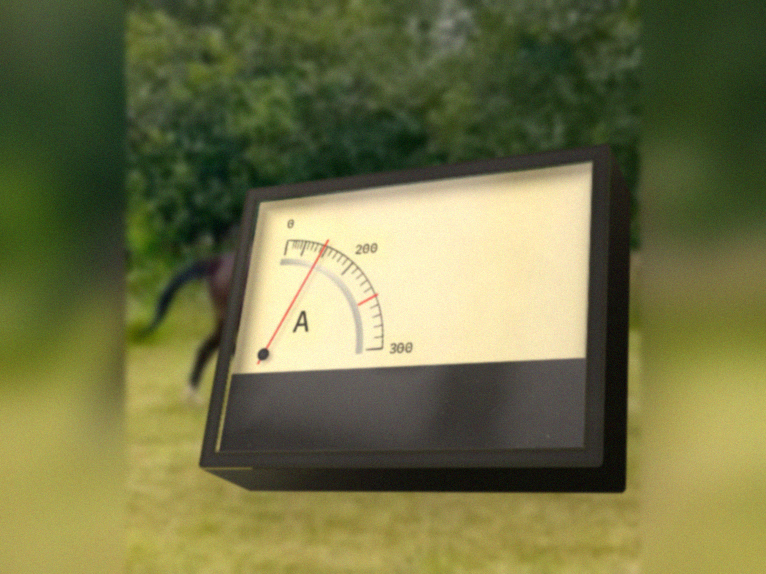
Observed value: 150; A
